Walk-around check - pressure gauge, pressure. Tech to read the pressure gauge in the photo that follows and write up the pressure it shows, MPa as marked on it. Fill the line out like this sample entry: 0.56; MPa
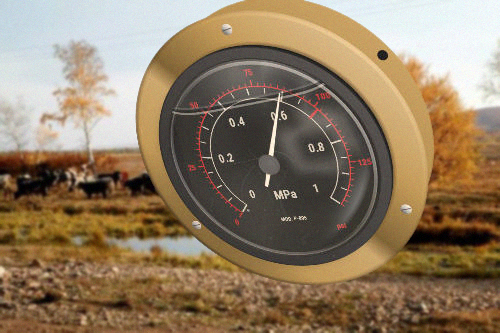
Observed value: 0.6; MPa
